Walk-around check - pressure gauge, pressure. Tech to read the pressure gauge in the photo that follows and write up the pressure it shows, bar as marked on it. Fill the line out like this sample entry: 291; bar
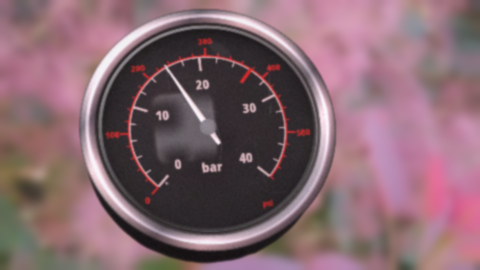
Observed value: 16; bar
